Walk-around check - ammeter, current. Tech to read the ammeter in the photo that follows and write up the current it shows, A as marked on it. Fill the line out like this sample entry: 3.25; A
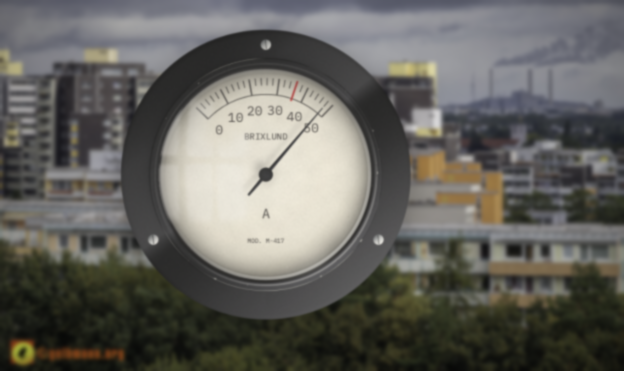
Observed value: 48; A
